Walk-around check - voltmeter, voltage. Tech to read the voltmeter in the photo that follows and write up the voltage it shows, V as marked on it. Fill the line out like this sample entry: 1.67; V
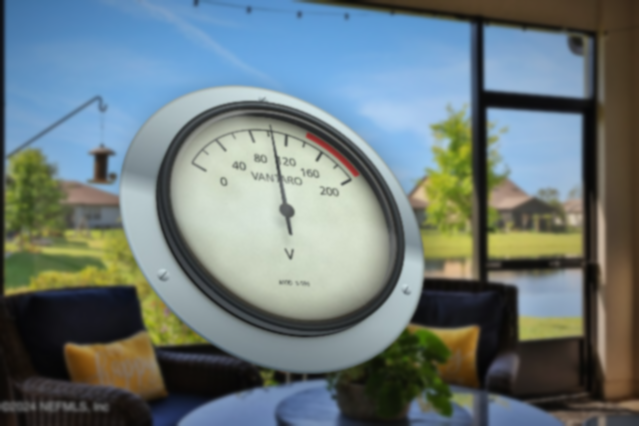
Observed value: 100; V
